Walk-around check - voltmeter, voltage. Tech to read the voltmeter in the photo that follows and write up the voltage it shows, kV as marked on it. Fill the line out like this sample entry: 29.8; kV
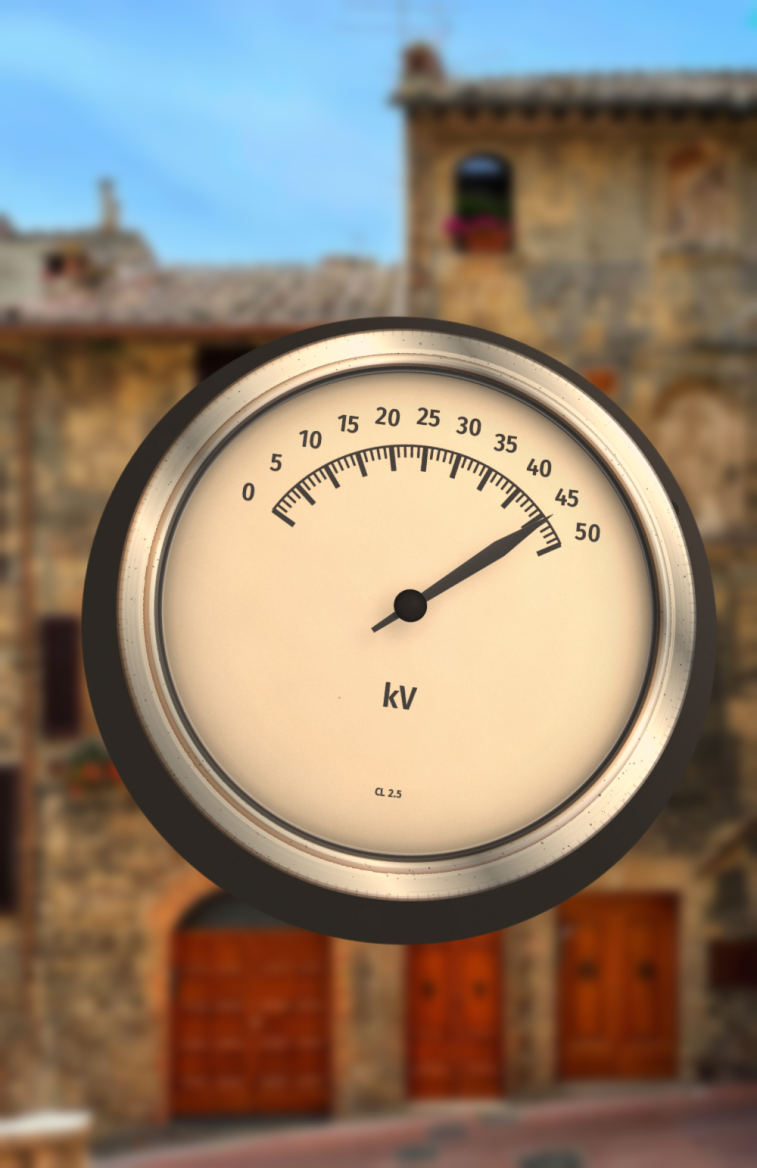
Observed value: 46; kV
